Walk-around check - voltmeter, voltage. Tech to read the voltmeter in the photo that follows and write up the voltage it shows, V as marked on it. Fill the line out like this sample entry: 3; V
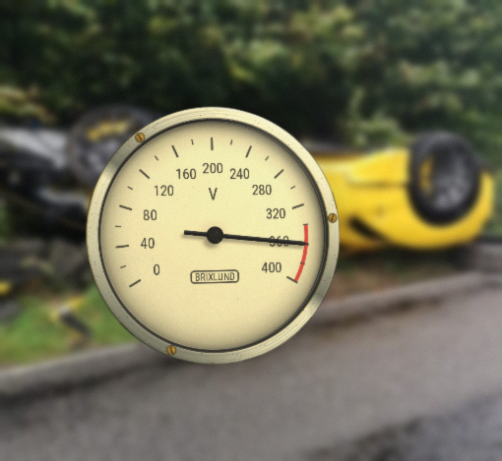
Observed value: 360; V
